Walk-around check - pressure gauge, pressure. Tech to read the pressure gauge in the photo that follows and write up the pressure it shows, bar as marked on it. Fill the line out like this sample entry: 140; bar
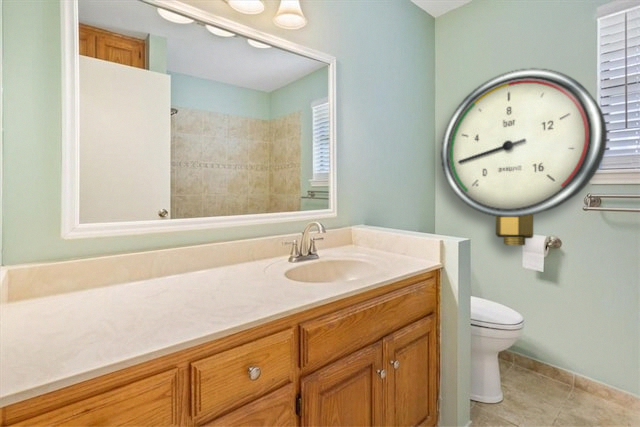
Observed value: 2; bar
